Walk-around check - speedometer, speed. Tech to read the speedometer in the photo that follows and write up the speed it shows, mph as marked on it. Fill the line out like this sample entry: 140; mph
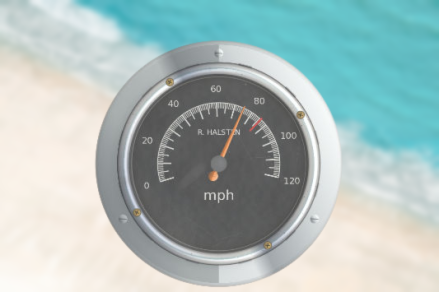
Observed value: 75; mph
